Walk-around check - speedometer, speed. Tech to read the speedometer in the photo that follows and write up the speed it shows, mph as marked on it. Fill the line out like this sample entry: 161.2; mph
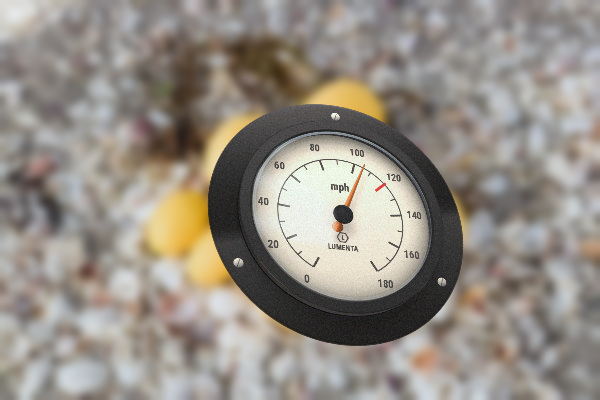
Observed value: 105; mph
